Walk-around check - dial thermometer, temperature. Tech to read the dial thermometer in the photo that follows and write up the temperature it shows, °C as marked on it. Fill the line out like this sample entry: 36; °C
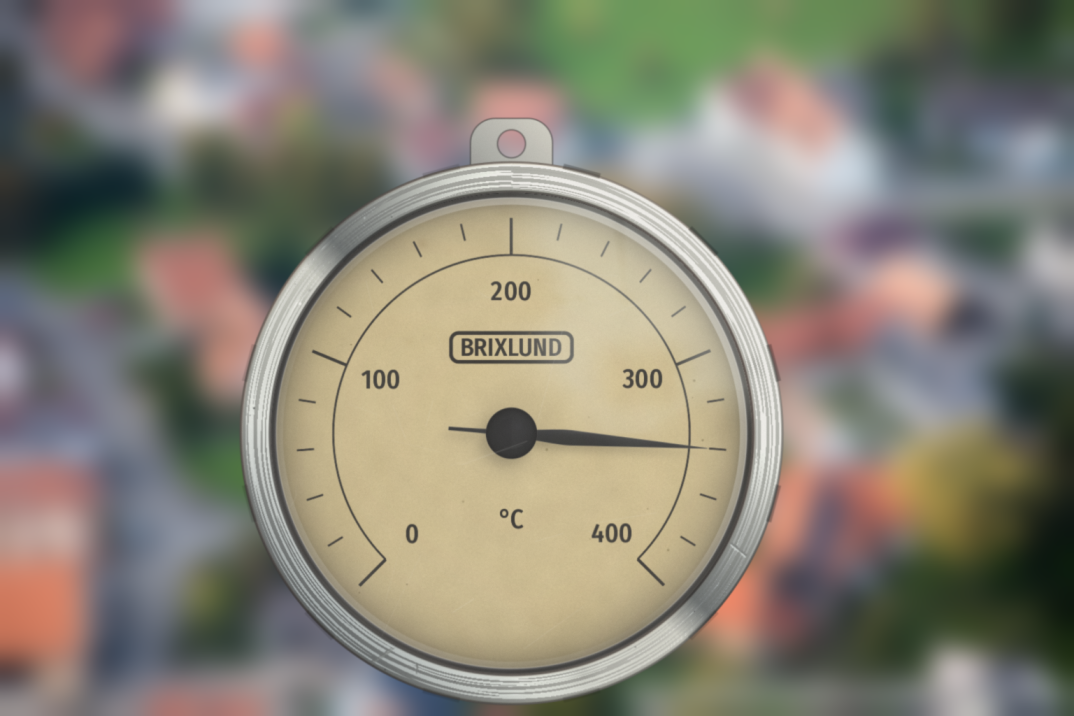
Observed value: 340; °C
